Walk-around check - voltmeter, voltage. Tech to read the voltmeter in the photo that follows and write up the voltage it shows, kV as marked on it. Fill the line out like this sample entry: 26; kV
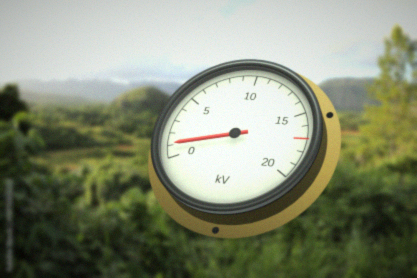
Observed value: 1; kV
